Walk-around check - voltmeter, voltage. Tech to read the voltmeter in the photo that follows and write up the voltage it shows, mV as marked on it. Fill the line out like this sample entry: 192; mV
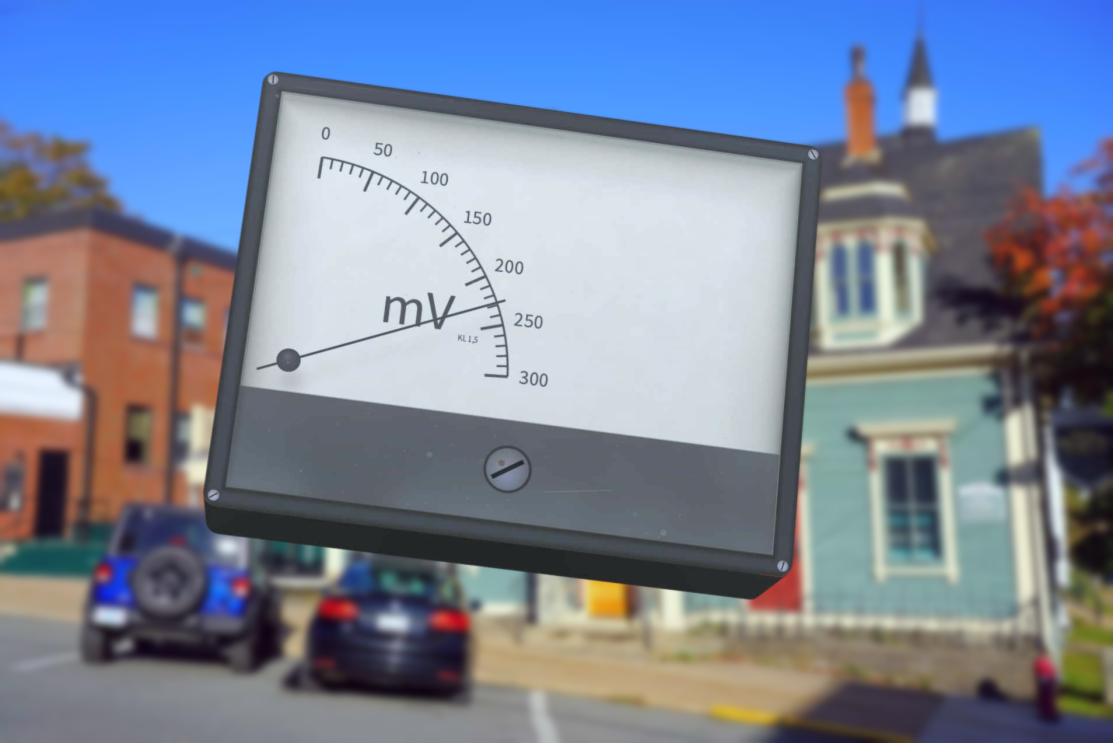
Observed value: 230; mV
